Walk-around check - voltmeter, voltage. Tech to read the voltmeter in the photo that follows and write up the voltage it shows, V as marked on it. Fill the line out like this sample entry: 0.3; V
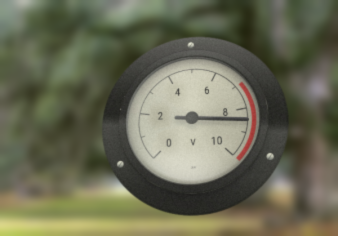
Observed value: 8.5; V
